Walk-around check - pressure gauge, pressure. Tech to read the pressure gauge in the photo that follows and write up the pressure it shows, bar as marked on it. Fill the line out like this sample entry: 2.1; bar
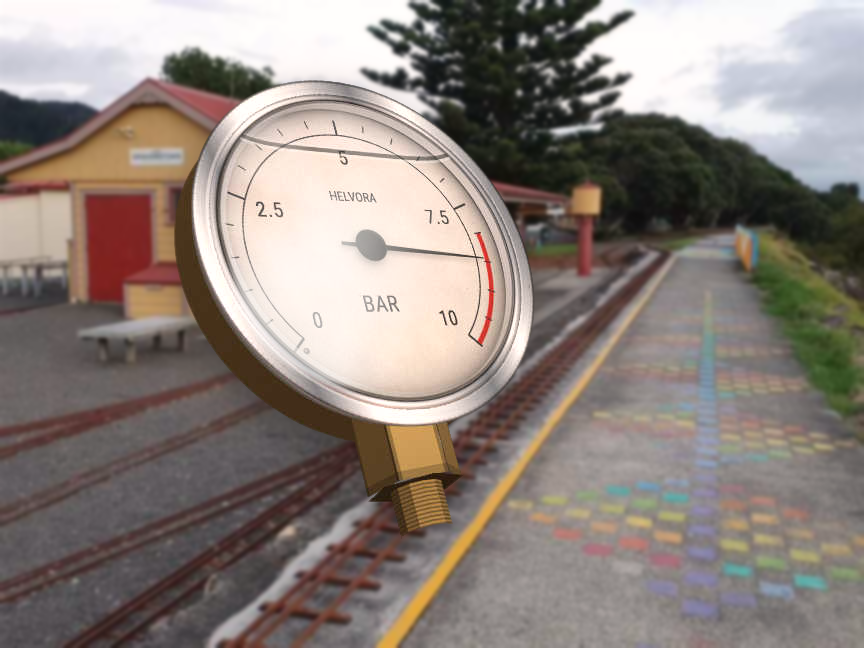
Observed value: 8.5; bar
